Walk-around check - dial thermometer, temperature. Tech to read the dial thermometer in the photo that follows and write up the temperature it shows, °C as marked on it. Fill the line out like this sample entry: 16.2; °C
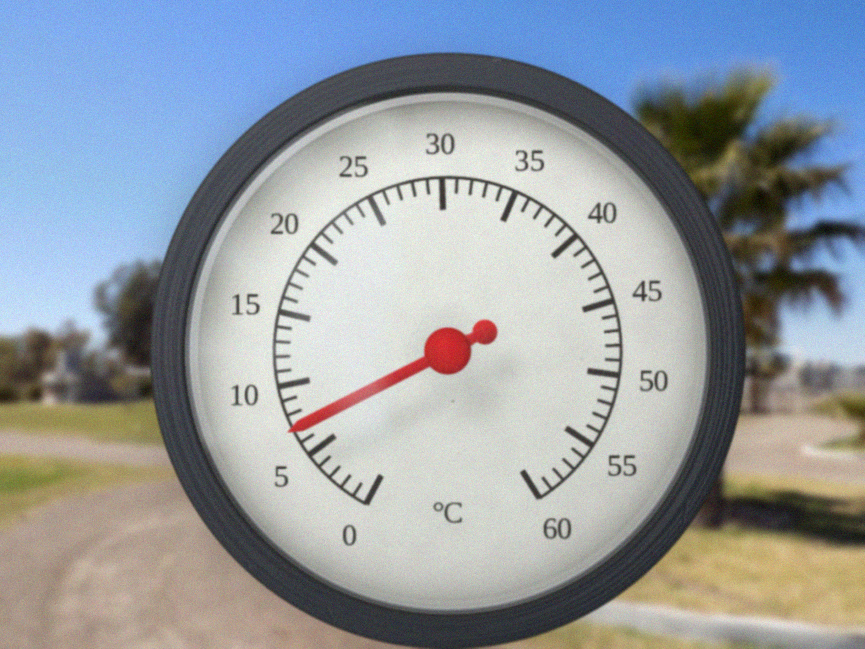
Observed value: 7; °C
